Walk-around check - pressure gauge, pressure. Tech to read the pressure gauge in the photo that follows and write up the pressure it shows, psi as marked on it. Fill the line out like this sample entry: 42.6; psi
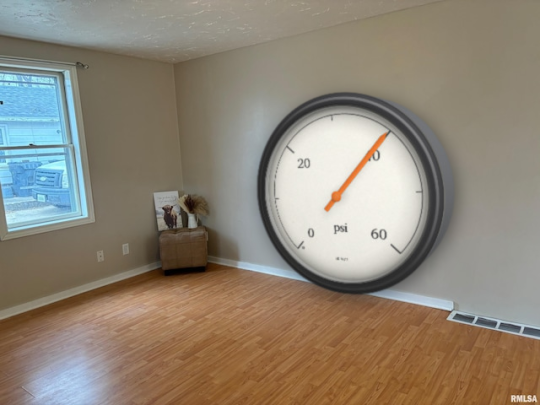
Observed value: 40; psi
